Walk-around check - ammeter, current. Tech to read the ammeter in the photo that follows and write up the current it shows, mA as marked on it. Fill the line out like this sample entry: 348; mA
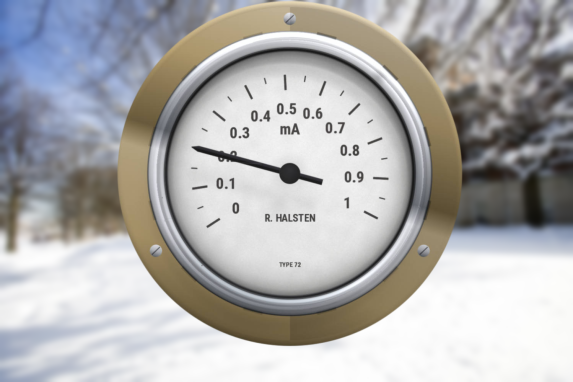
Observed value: 0.2; mA
